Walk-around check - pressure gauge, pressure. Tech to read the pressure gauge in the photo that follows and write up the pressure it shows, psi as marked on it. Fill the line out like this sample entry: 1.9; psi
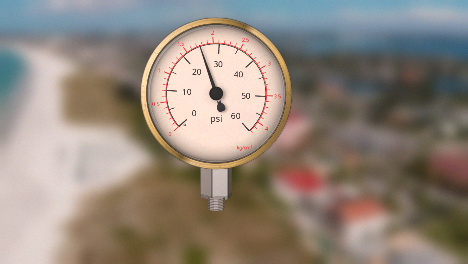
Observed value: 25; psi
